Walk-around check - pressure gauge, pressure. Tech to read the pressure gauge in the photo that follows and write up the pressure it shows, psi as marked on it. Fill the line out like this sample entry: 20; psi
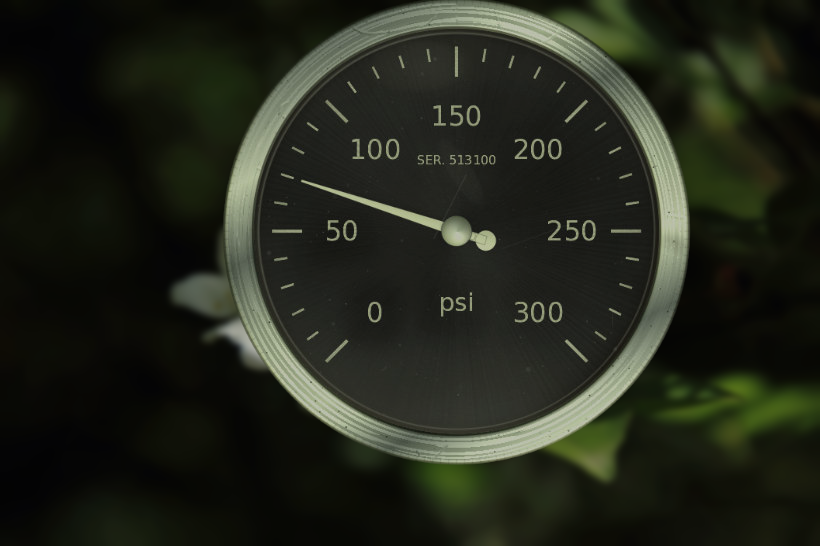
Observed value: 70; psi
